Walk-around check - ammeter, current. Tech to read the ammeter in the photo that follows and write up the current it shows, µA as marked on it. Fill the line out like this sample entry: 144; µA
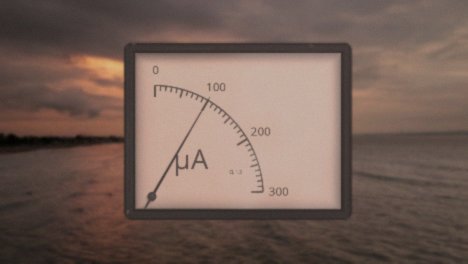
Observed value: 100; µA
